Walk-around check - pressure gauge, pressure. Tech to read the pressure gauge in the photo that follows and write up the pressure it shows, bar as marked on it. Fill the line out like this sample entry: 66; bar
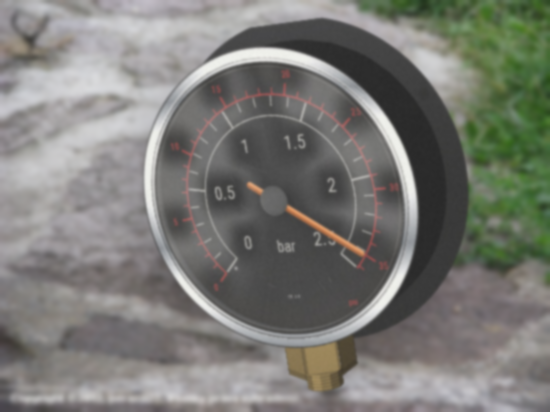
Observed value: 2.4; bar
